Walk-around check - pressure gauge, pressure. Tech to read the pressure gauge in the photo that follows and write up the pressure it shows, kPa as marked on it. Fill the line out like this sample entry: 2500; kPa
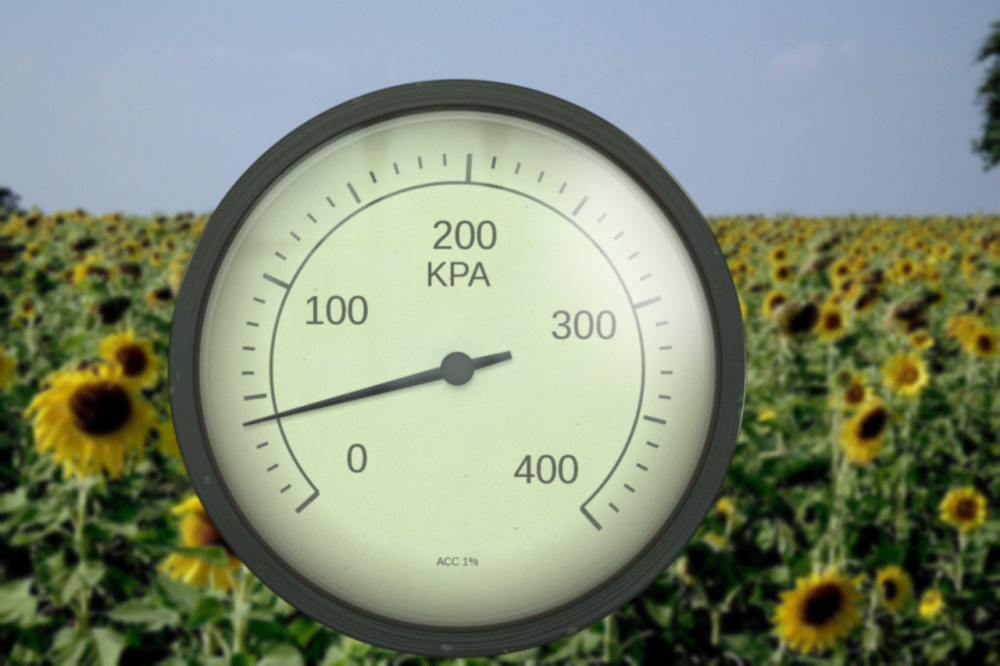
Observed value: 40; kPa
